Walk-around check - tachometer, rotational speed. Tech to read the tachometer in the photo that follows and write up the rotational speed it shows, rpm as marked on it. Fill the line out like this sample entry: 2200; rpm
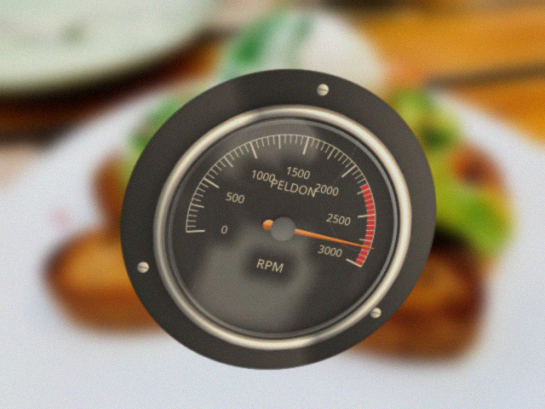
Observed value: 2800; rpm
